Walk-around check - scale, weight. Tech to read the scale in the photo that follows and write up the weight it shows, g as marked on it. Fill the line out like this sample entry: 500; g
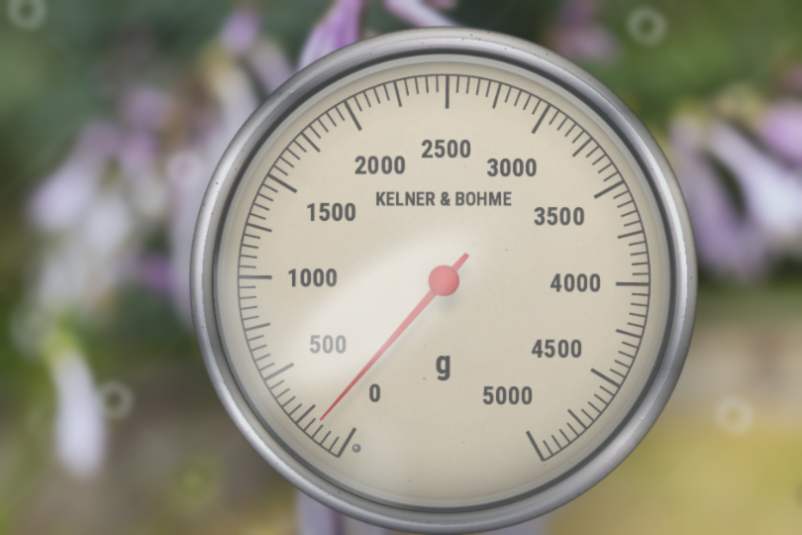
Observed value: 175; g
